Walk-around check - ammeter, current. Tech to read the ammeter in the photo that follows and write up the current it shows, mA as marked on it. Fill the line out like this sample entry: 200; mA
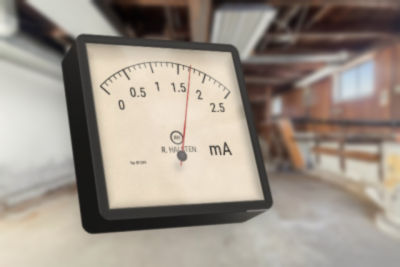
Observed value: 1.7; mA
